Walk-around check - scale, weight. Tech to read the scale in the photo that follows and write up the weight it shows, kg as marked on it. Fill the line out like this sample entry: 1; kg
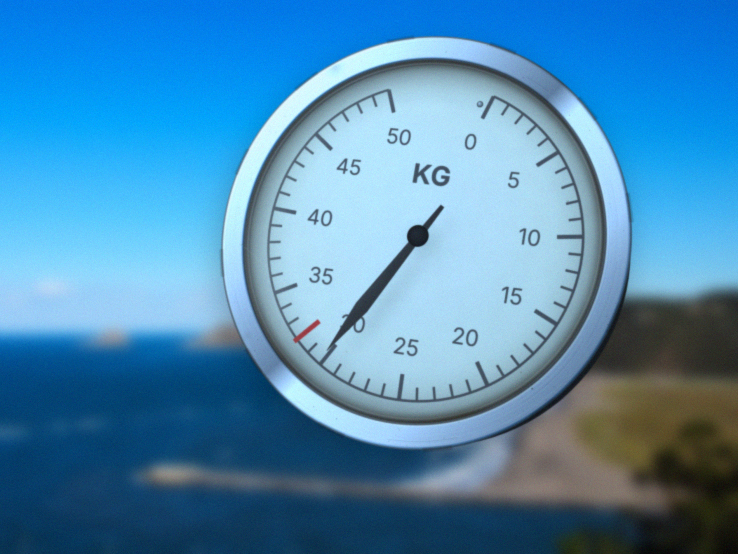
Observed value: 30; kg
